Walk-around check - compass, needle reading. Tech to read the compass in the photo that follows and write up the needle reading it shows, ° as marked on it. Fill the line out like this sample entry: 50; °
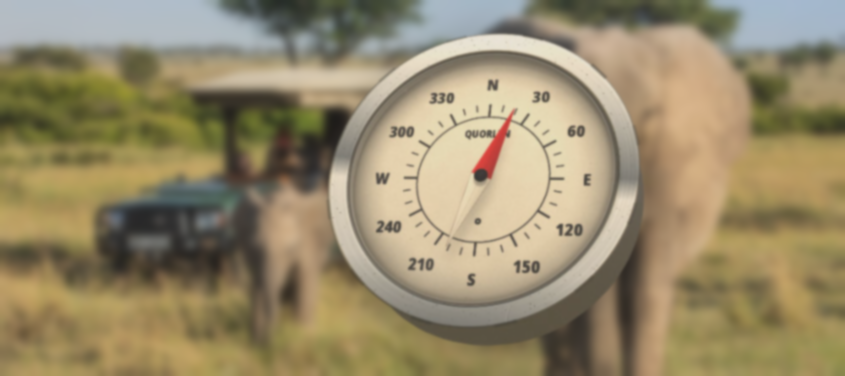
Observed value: 20; °
